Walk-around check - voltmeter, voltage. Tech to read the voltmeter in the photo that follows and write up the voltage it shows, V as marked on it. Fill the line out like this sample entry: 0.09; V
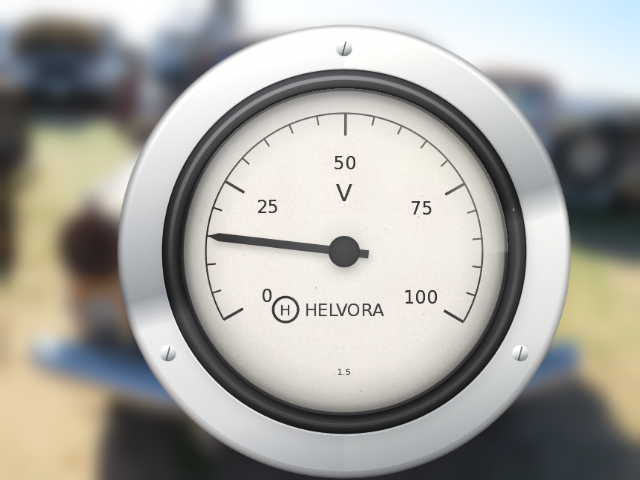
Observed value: 15; V
